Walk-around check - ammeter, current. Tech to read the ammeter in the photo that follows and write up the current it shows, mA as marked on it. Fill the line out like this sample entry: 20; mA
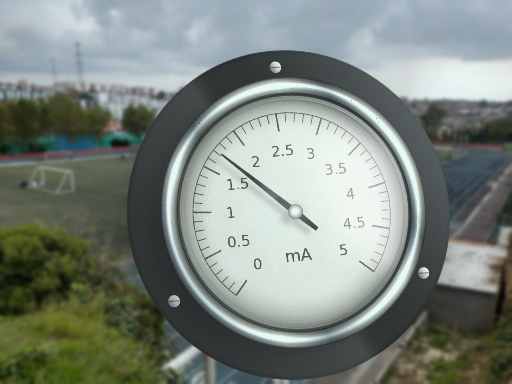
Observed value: 1.7; mA
